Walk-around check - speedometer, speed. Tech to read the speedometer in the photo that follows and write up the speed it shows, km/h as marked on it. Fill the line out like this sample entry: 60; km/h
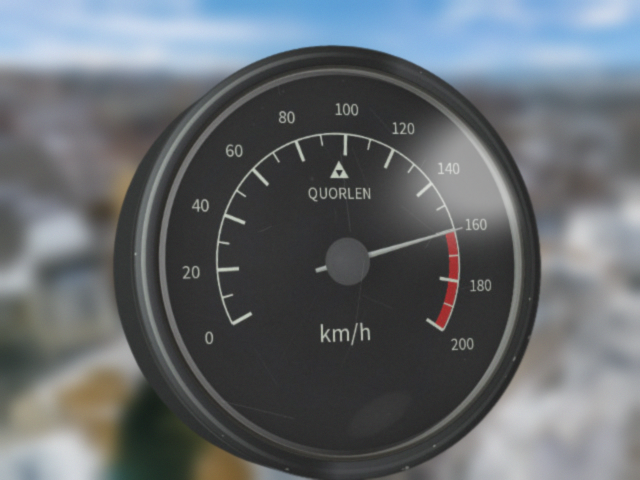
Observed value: 160; km/h
